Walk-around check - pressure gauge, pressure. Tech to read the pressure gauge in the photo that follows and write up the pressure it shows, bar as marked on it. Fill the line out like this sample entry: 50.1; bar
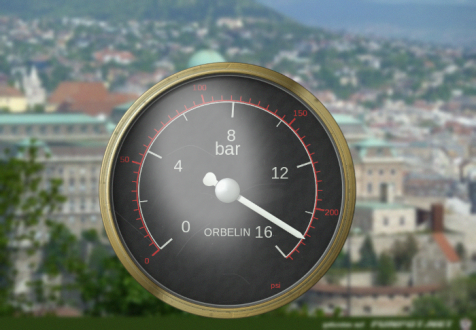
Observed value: 15; bar
